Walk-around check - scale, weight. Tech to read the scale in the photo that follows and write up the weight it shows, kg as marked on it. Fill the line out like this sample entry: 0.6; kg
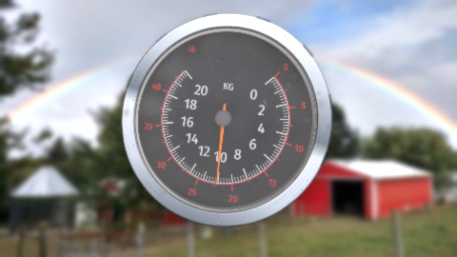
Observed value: 10; kg
